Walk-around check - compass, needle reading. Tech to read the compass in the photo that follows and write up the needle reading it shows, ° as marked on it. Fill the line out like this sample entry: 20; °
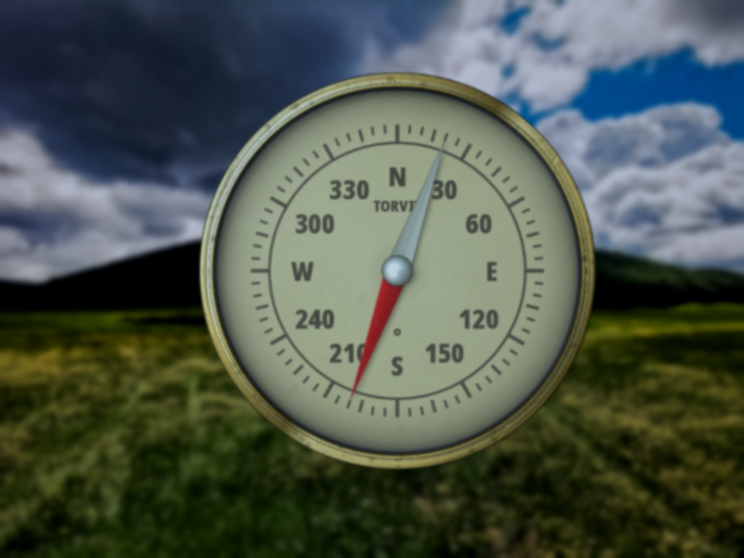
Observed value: 200; °
